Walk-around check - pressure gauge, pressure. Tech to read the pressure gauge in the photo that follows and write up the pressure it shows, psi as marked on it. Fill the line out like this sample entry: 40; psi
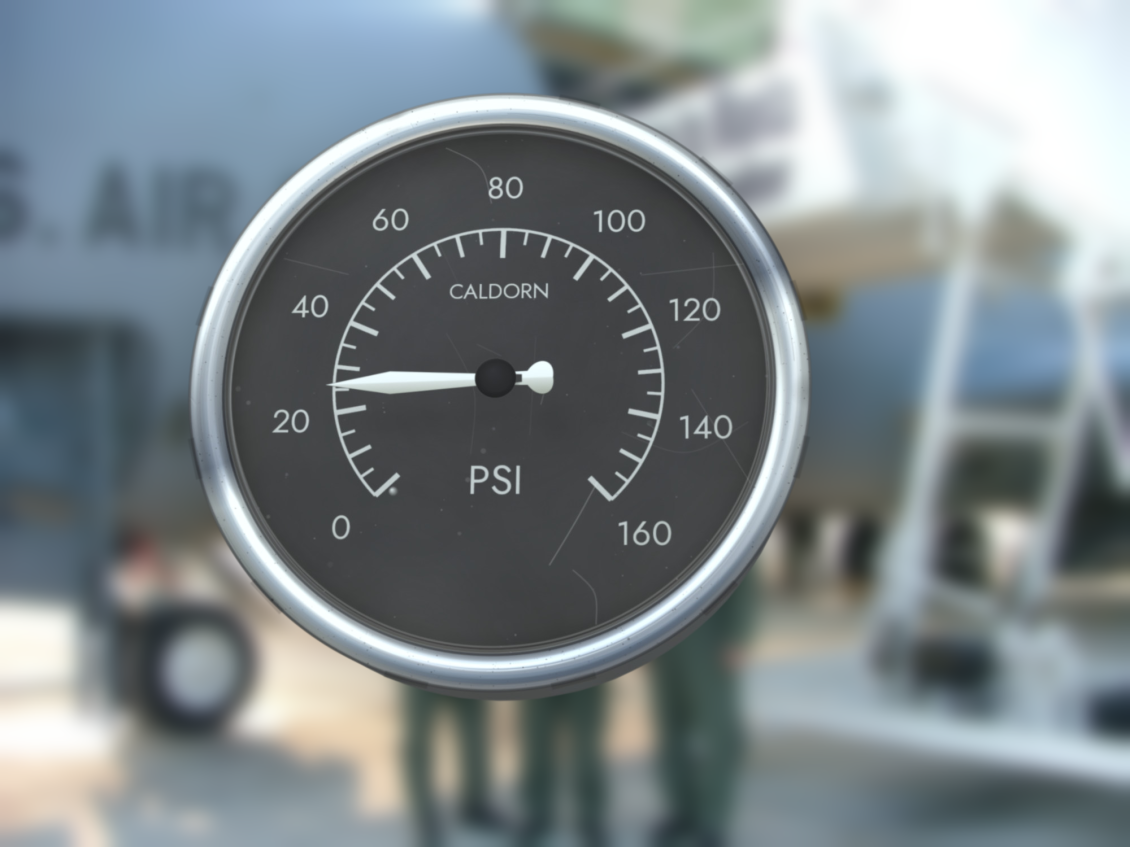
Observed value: 25; psi
